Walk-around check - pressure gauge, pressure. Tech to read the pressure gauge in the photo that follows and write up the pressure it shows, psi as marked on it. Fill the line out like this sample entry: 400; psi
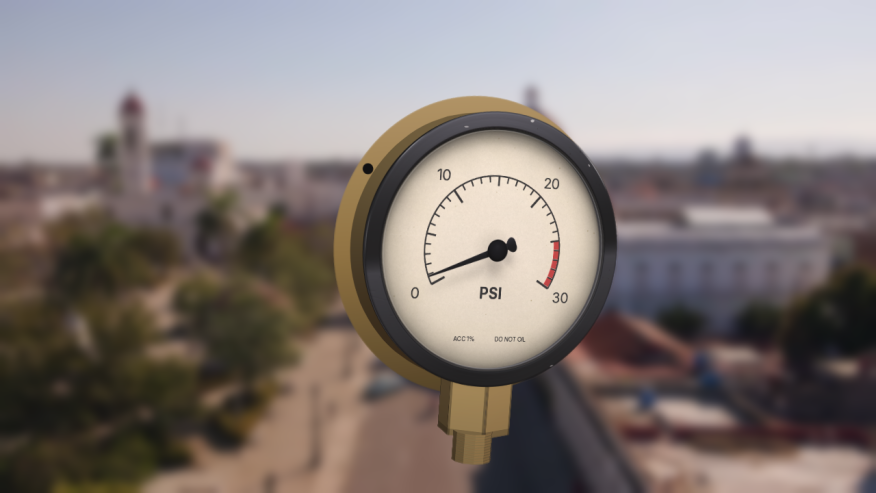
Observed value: 1; psi
